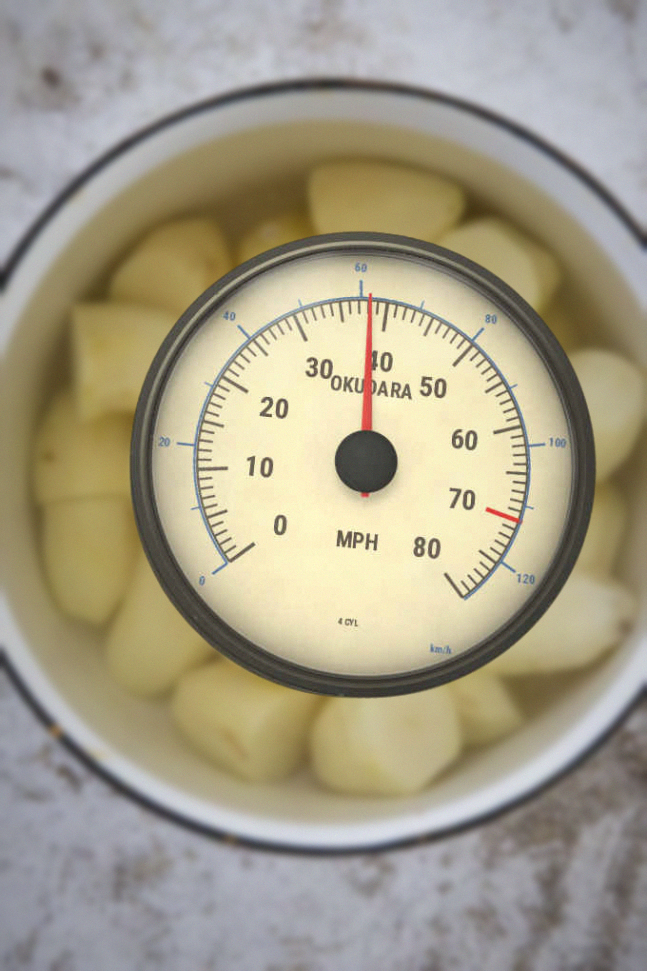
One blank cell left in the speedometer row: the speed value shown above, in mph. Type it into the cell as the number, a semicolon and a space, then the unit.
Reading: 38; mph
